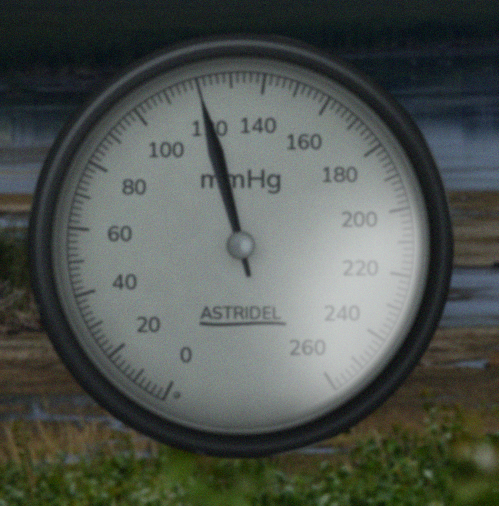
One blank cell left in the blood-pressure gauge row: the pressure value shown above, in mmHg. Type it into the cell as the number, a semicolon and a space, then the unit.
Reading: 120; mmHg
